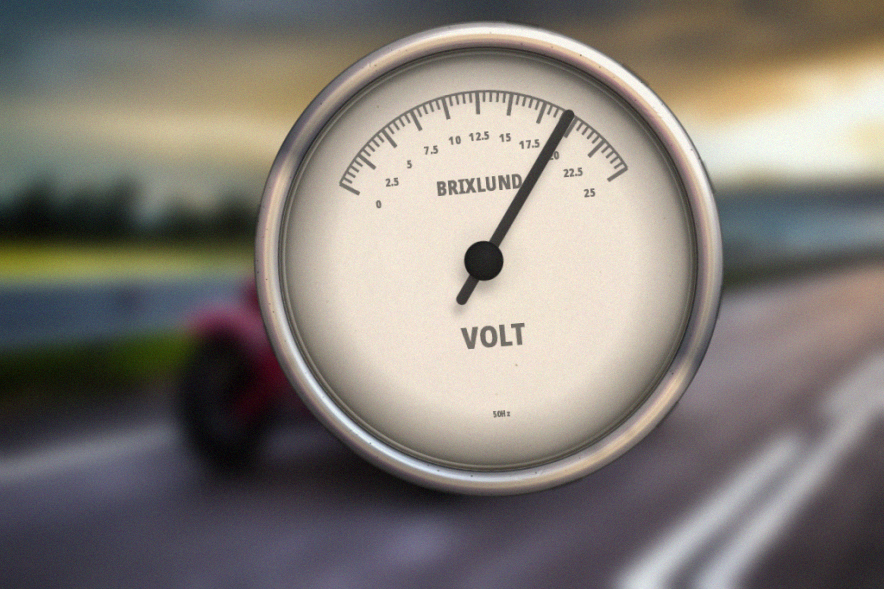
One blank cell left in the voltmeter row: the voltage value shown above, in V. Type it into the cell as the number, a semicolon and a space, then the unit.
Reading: 19.5; V
